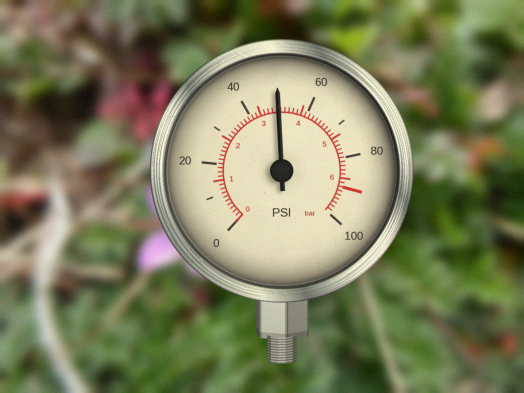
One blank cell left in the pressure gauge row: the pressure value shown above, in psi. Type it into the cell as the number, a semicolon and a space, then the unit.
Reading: 50; psi
